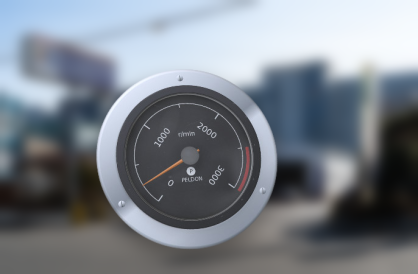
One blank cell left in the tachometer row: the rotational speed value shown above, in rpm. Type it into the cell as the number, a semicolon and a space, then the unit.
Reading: 250; rpm
